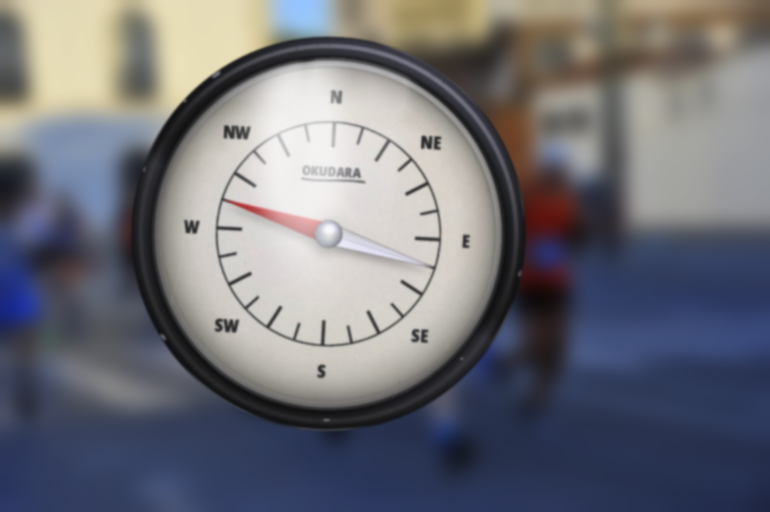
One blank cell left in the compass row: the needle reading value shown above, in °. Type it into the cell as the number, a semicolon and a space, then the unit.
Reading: 285; °
